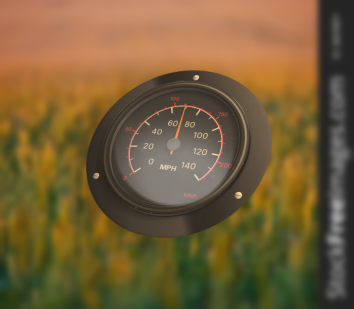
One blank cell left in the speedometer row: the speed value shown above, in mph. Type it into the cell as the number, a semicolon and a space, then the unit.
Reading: 70; mph
